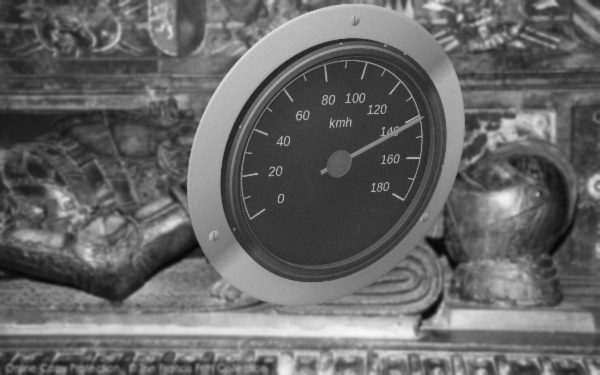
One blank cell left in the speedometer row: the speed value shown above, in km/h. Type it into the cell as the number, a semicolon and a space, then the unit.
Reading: 140; km/h
